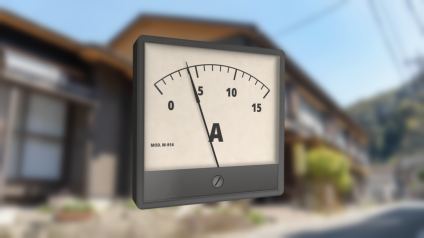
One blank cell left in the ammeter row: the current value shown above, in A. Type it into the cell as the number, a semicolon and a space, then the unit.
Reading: 4; A
